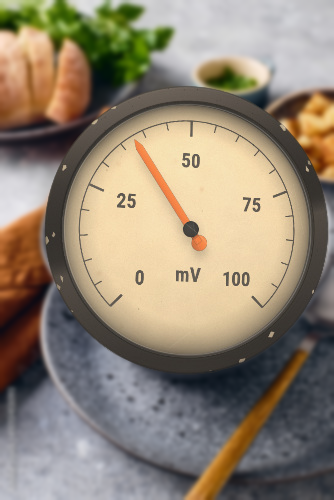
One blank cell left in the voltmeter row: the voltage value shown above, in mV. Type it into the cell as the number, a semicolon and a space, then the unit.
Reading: 37.5; mV
